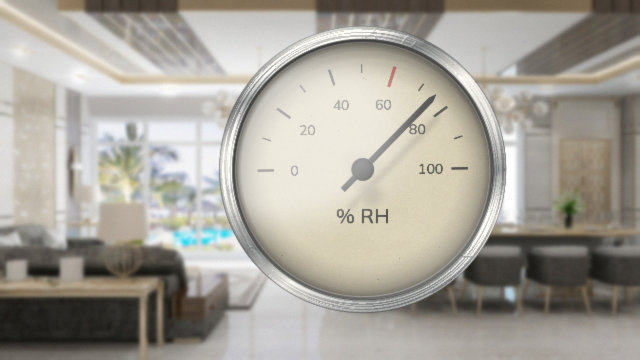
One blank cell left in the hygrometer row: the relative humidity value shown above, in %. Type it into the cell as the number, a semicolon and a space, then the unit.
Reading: 75; %
